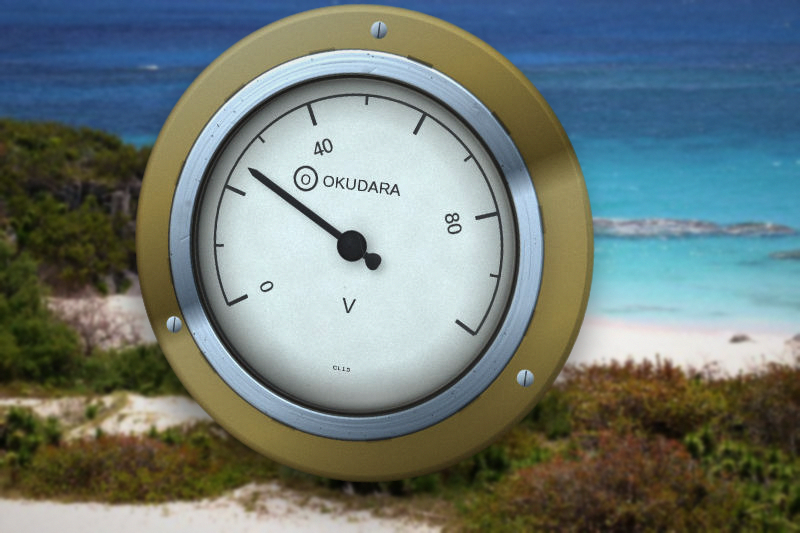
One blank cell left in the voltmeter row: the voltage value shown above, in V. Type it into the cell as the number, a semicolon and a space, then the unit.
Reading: 25; V
